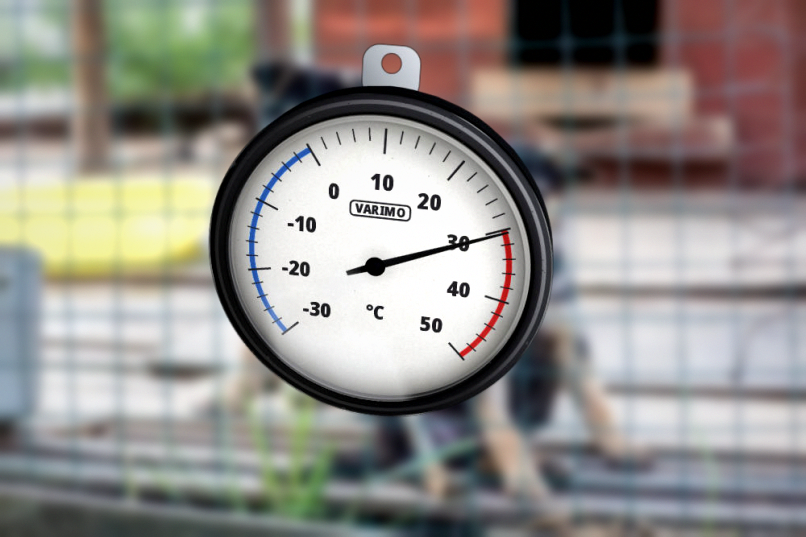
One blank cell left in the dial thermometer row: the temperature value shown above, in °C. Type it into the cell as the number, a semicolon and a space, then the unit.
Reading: 30; °C
